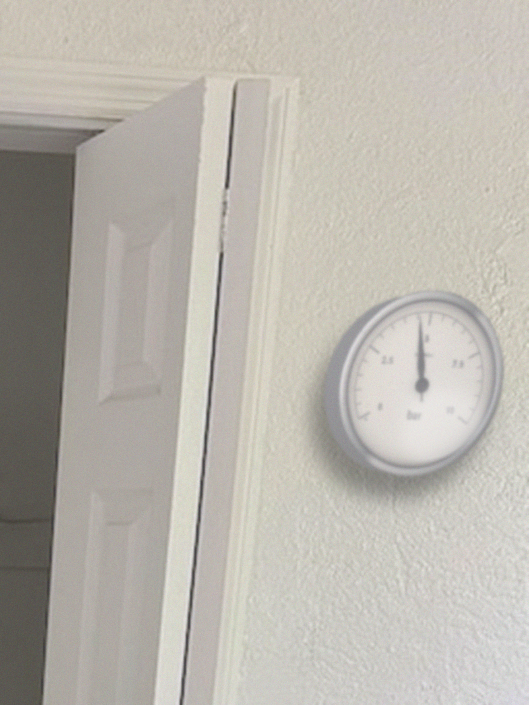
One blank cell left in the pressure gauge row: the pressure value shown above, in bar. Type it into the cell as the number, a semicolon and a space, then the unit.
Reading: 4.5; bar
